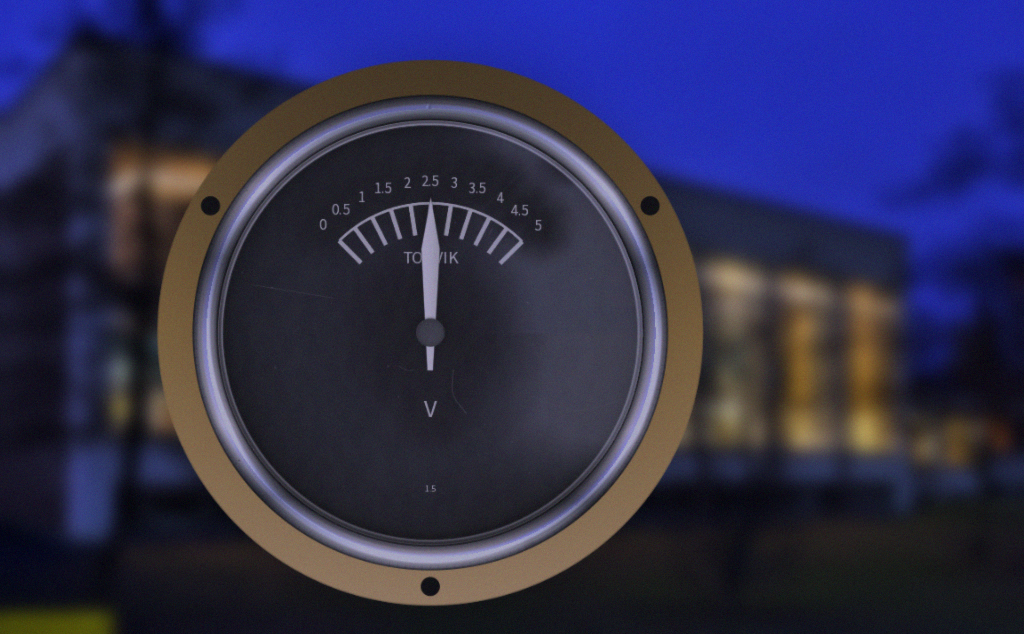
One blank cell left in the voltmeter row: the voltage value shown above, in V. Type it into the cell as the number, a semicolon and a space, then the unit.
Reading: 2.5; V
